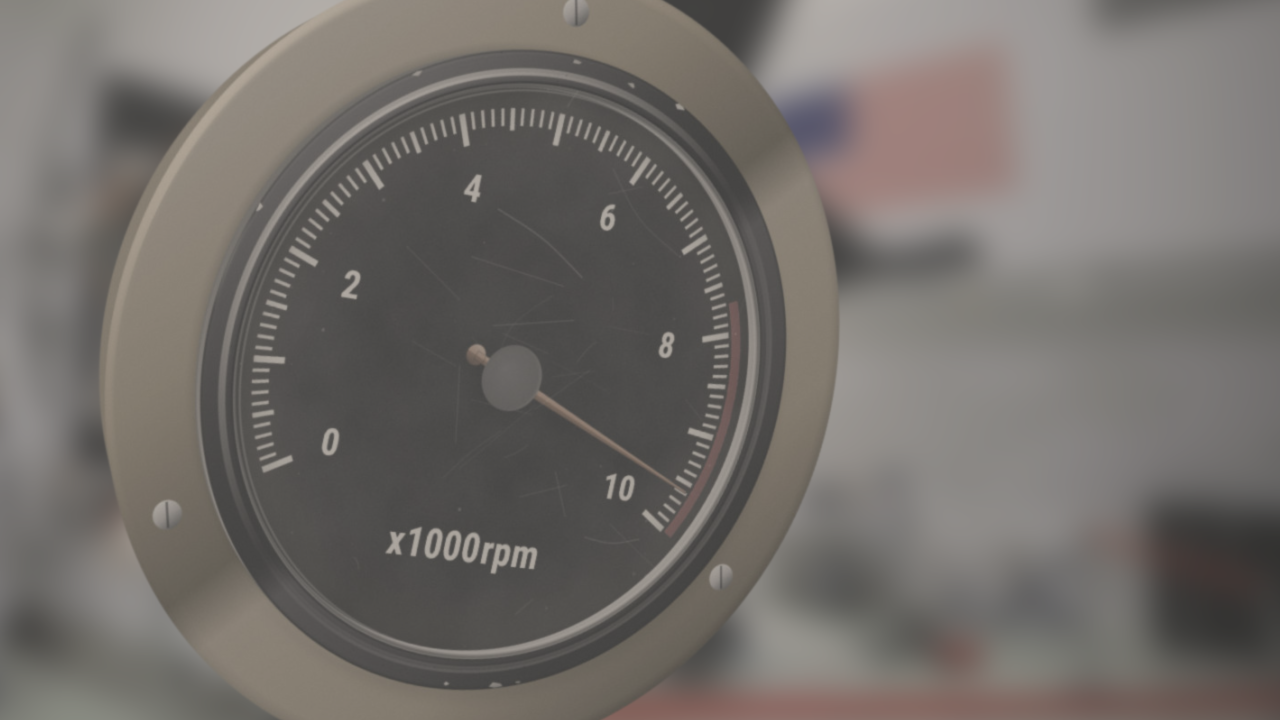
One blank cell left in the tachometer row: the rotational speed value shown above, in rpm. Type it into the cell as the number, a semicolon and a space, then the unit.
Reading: 9600; rpm
